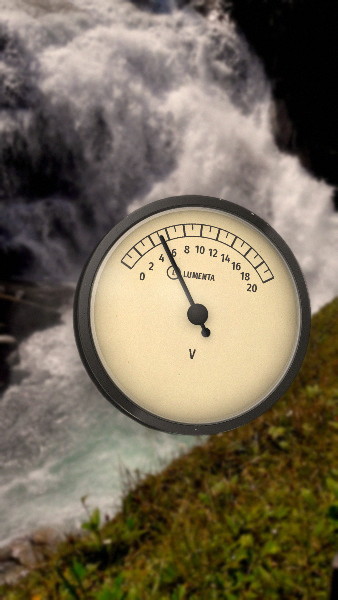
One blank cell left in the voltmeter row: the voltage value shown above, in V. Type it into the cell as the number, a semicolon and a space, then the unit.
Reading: 5; V
